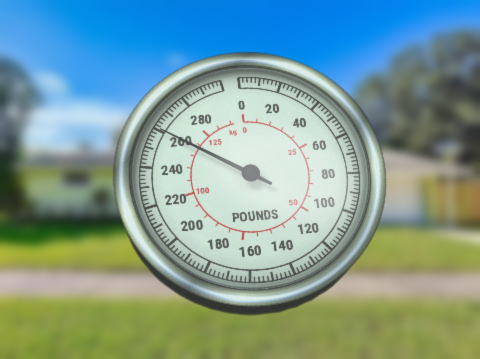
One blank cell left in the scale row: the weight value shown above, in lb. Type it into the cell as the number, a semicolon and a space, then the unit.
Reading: 260; lb
